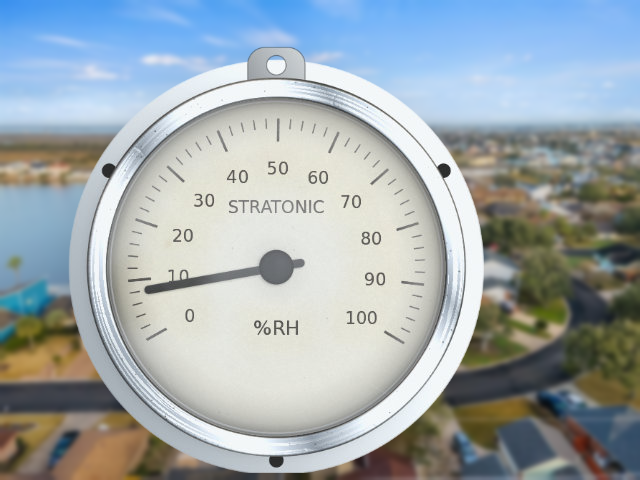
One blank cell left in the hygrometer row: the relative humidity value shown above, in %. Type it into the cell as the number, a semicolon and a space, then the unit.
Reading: 8; %
